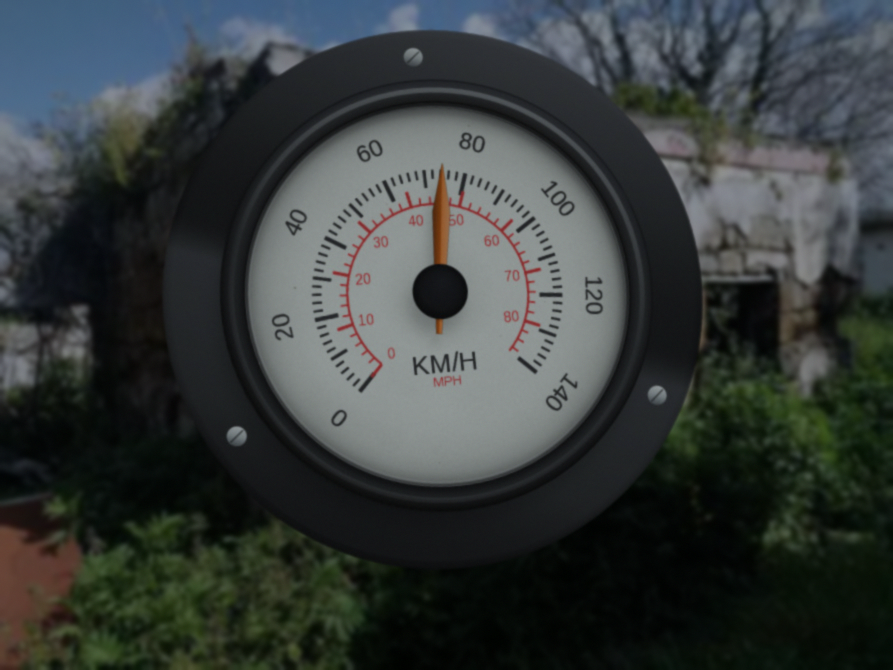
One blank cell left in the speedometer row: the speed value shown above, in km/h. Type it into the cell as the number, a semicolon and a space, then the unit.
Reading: 74; km/h
